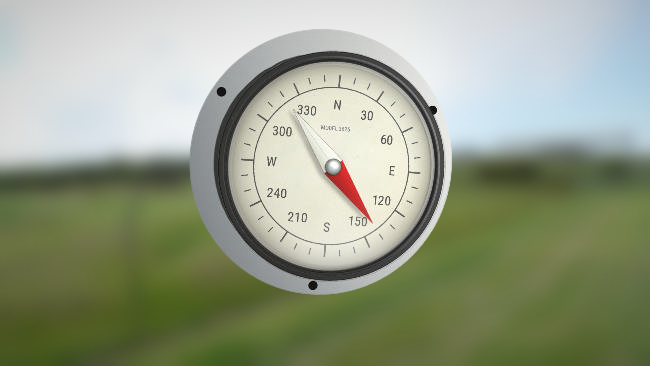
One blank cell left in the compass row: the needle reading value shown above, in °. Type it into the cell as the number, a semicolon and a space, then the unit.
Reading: 140; °
